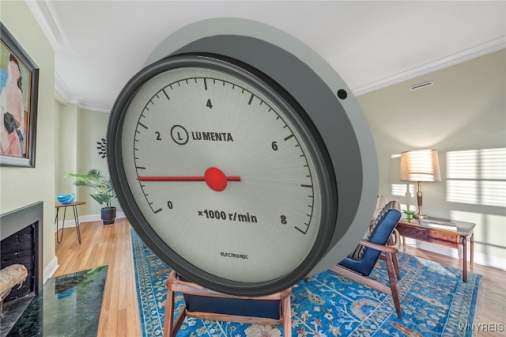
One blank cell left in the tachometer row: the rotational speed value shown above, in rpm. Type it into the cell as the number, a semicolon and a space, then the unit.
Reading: 800; rpm
